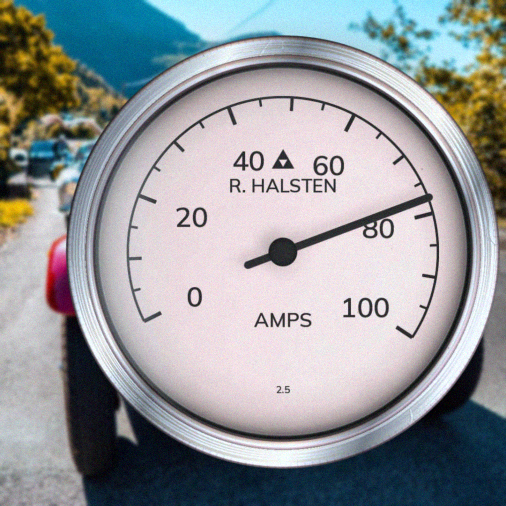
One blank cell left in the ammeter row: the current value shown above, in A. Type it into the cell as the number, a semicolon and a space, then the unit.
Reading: 77.5; A
